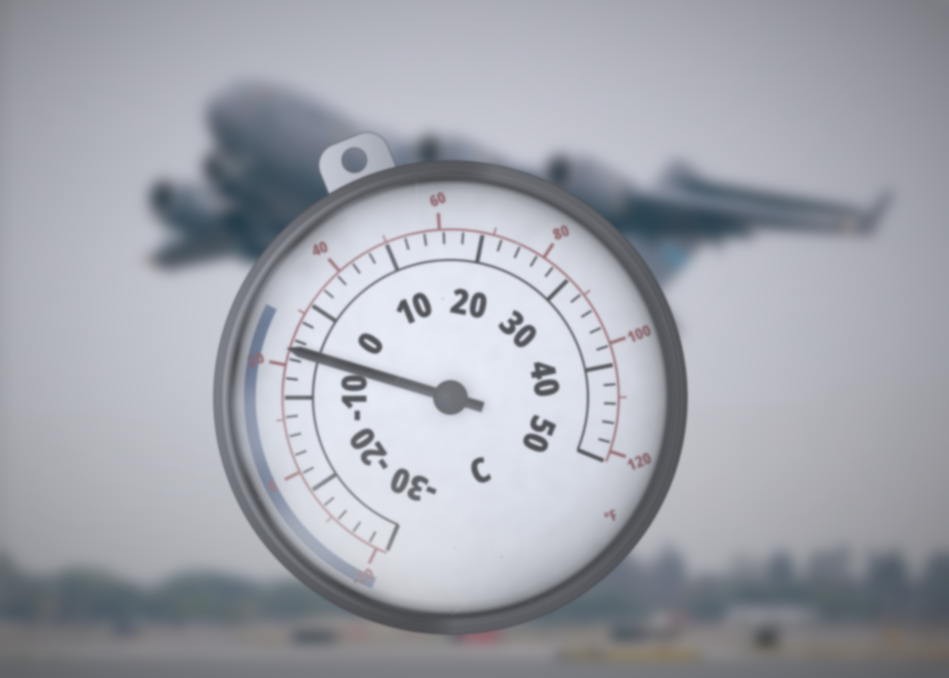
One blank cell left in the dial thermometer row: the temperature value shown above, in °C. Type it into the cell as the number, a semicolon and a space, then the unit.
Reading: -5; °C
